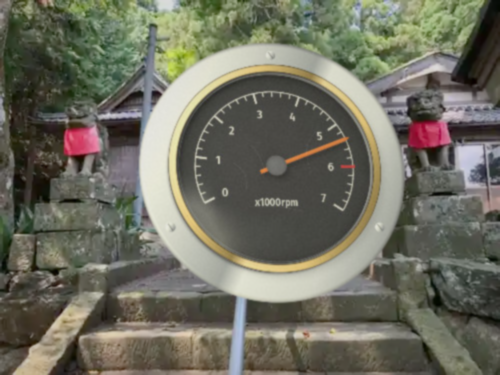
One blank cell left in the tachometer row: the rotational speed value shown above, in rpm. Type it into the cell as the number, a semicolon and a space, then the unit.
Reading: 5400; rpm
